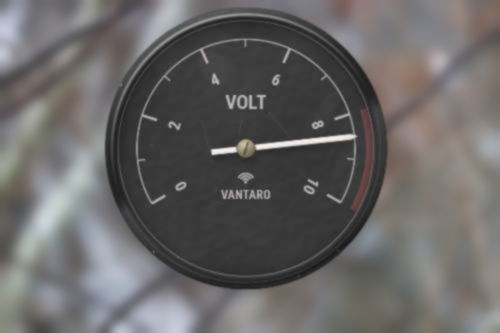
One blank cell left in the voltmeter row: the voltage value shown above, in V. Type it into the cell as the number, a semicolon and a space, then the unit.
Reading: 8.5; V
